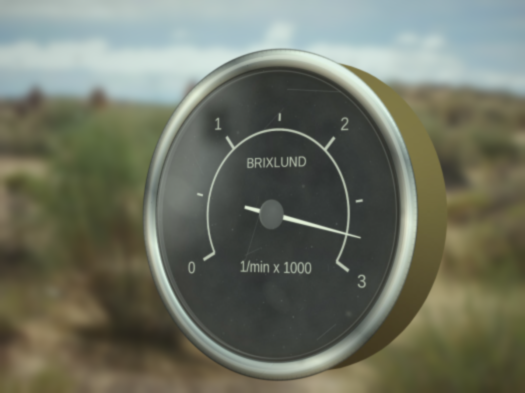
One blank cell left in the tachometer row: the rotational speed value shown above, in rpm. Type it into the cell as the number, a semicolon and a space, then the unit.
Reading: 2750; rpm
